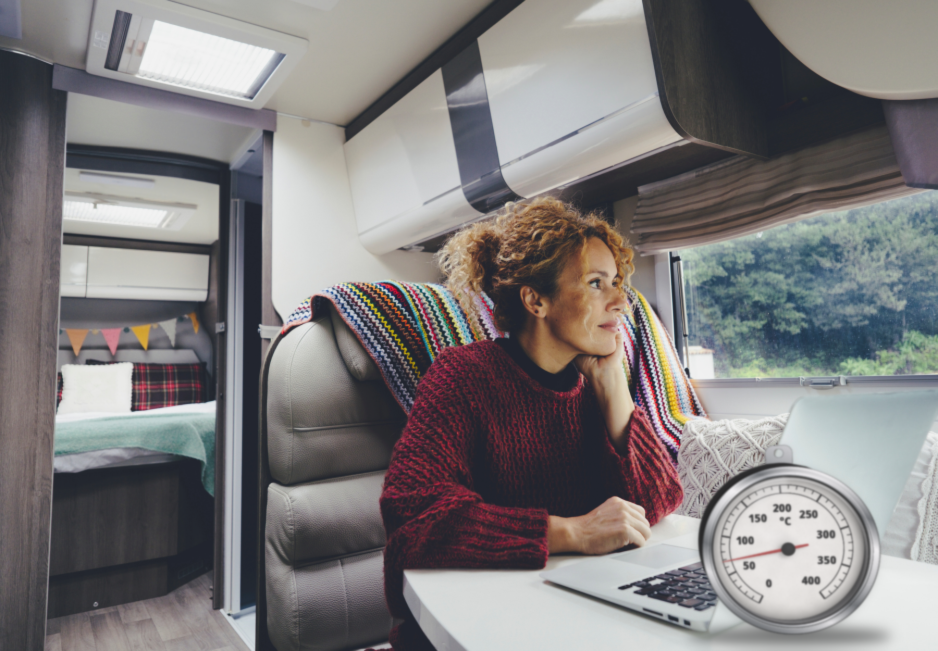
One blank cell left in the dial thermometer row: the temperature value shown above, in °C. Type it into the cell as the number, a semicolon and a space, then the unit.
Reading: 70; °C
